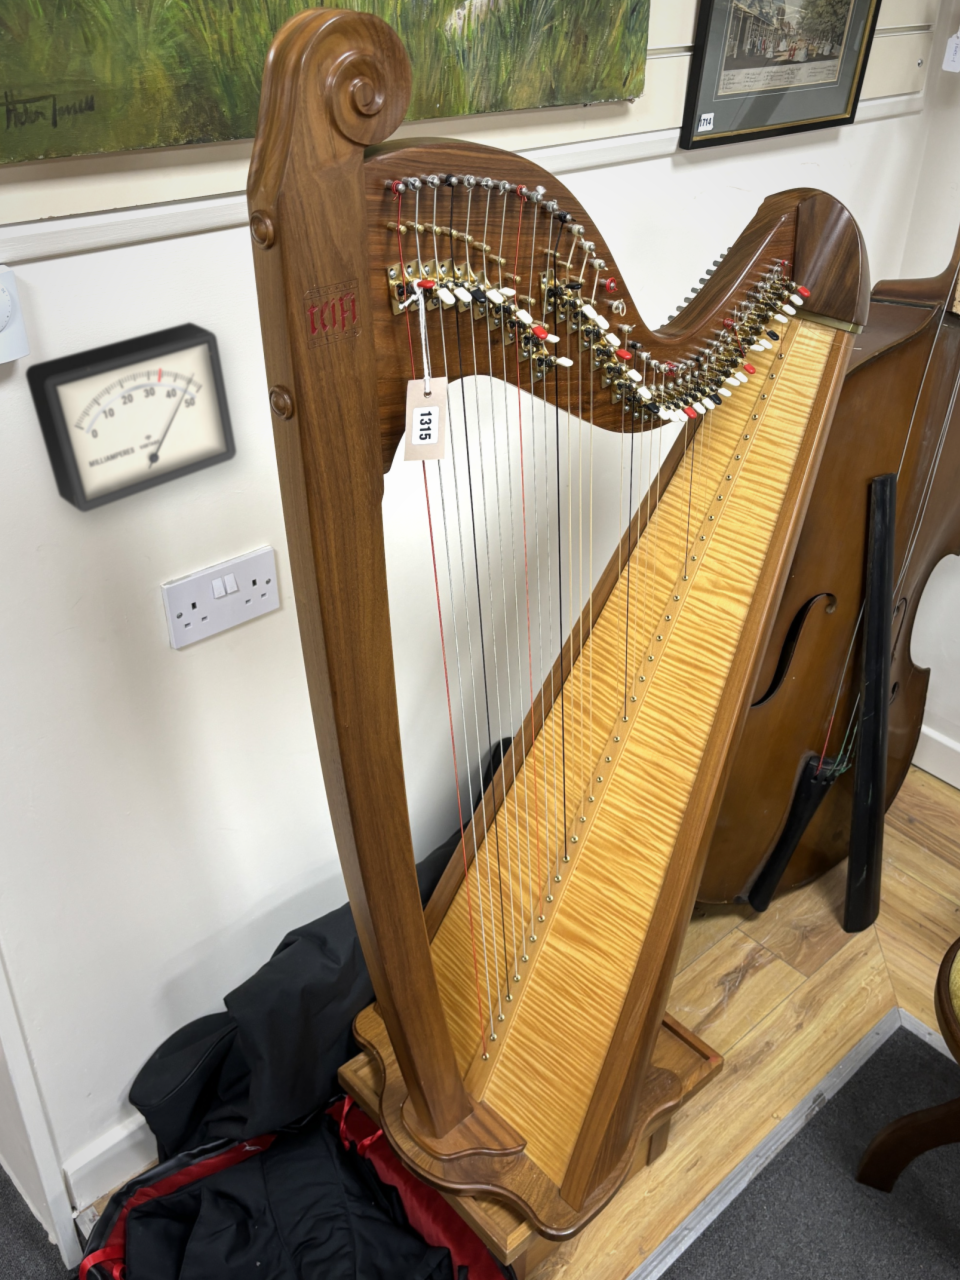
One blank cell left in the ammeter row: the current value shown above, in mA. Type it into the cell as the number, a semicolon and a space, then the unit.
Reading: 45; mA
